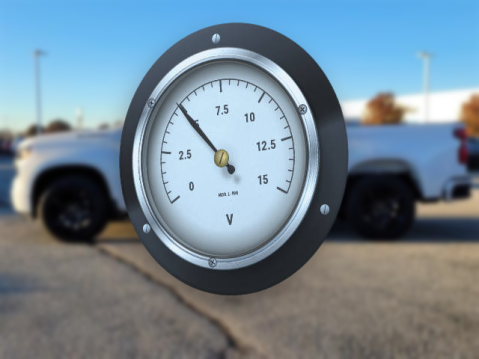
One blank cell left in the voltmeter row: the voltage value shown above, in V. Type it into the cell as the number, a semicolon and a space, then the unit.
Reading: 5; V
